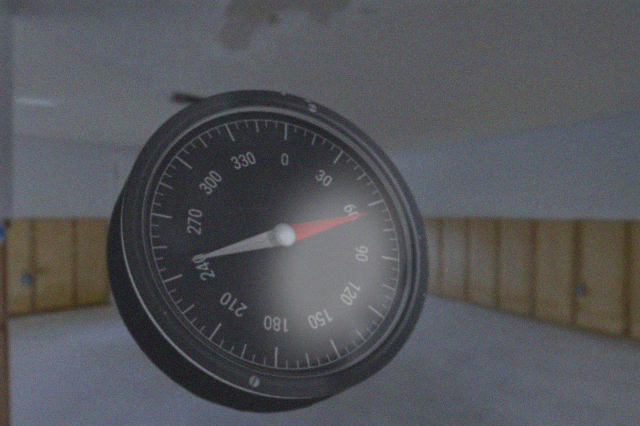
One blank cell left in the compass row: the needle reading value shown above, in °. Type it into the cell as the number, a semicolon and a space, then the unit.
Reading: 65; °
